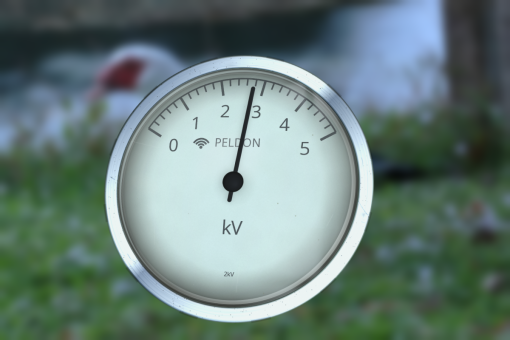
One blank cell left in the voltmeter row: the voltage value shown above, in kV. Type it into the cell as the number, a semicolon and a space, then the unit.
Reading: 2.8; kV
